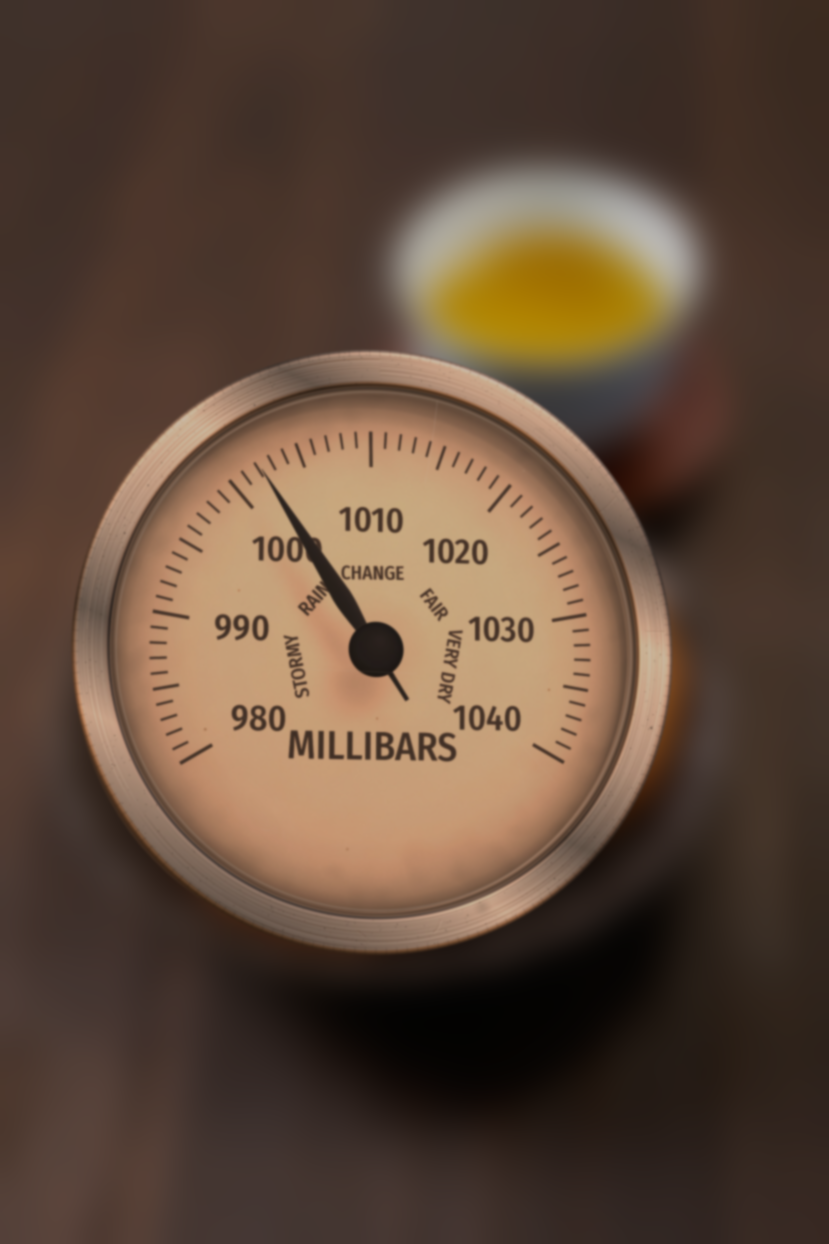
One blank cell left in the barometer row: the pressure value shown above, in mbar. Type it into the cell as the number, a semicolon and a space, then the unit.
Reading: 1002; mbar
